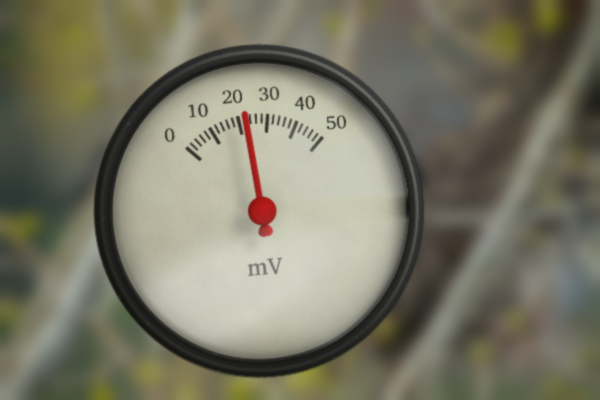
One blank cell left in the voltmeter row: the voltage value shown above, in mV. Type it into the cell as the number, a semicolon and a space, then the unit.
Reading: 22; mV
